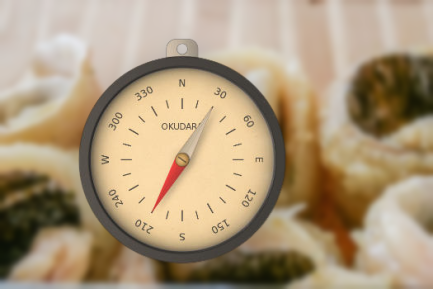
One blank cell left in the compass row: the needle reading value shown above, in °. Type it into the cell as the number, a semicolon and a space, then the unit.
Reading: 210; °
